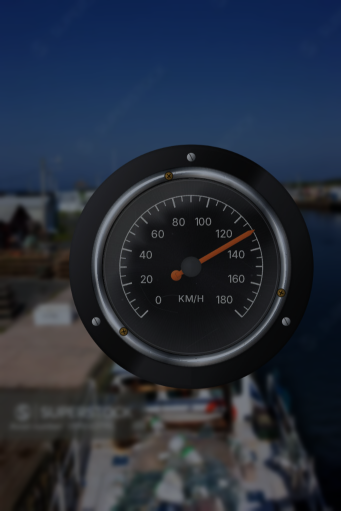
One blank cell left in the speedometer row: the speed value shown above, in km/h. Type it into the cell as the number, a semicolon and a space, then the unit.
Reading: 130; km/h
